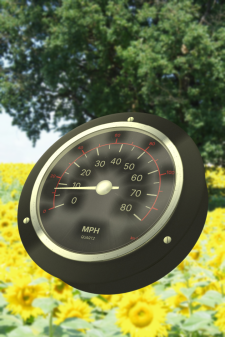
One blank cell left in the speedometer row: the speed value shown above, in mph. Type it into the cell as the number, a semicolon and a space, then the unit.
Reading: 7.5; mph
